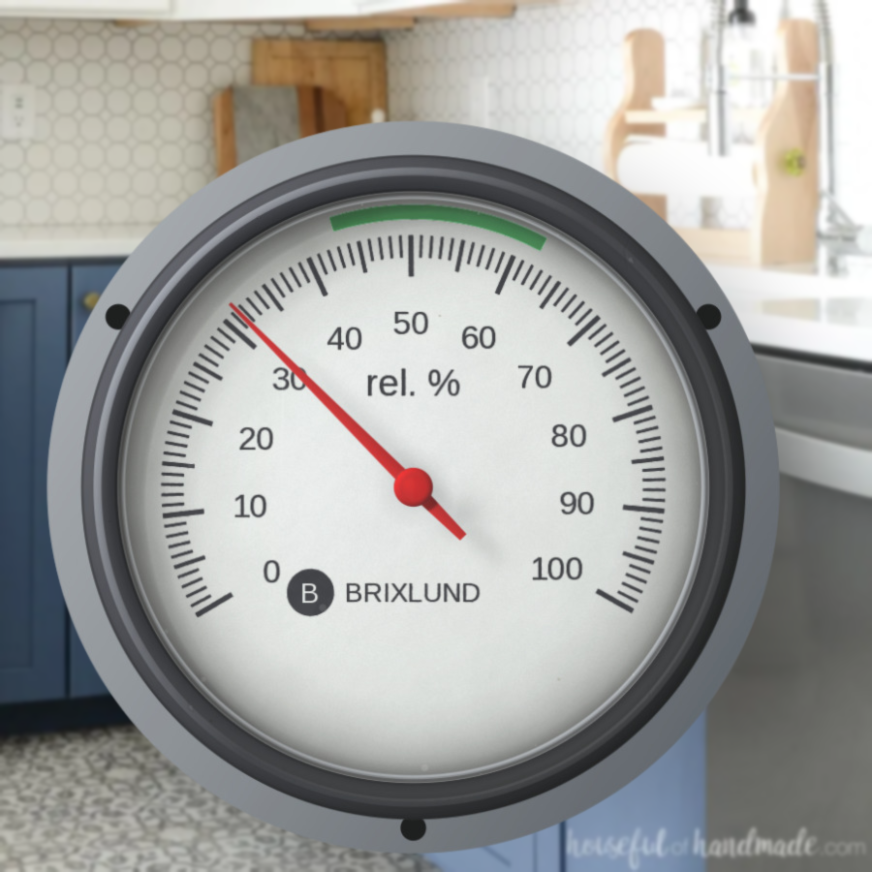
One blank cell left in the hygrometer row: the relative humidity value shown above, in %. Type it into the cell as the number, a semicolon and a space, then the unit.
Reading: 31.5; %
